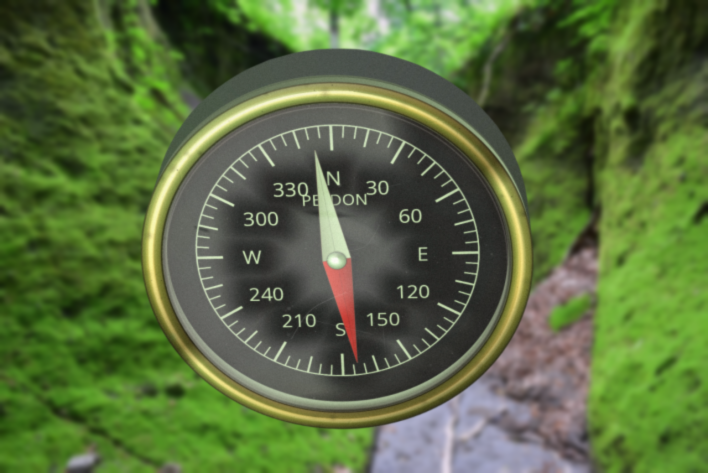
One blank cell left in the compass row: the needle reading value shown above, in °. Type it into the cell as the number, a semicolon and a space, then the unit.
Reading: 172.5; °
